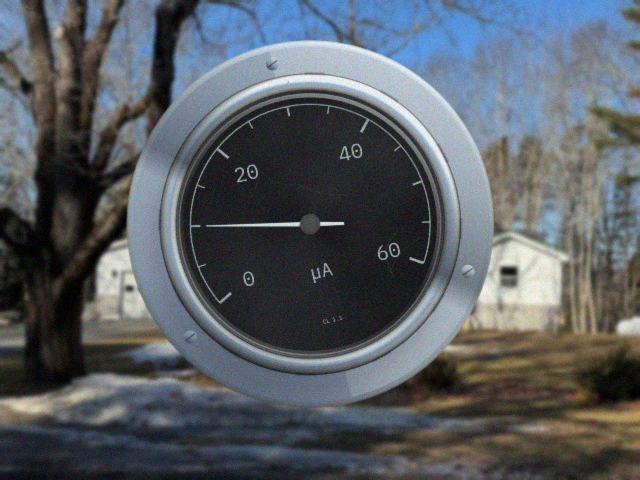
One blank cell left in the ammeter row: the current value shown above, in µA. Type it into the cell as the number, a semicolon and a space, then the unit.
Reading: 10; µA
